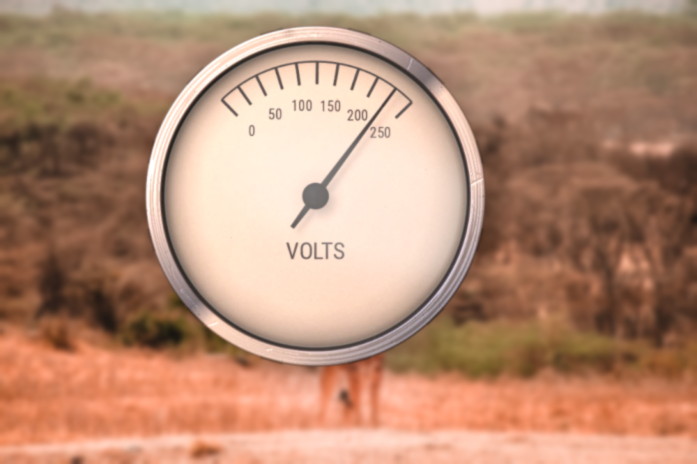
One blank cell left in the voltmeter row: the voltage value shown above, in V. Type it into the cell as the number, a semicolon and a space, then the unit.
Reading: 225; V
